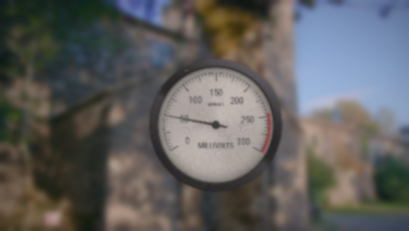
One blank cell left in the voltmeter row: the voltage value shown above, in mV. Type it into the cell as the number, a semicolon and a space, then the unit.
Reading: 50; mV
